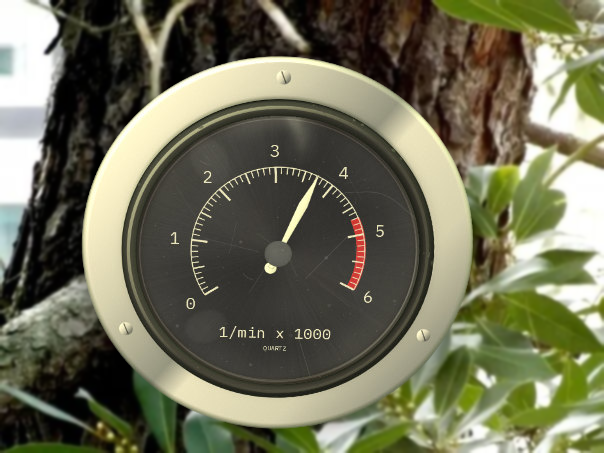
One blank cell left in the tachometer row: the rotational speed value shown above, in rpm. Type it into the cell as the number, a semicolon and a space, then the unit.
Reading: 3700; rpm
